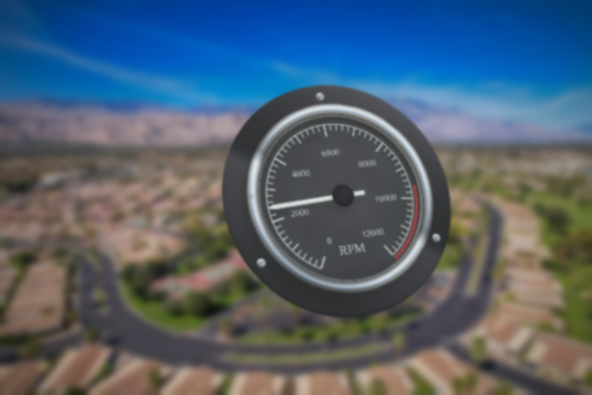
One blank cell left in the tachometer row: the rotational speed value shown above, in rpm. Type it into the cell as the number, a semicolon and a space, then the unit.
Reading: 2400; rpm
